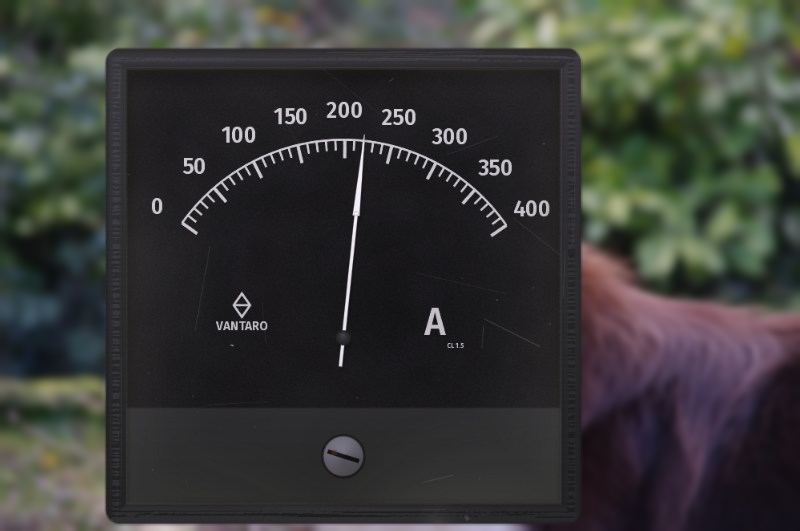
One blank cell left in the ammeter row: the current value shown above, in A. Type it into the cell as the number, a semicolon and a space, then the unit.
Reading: 220; A
